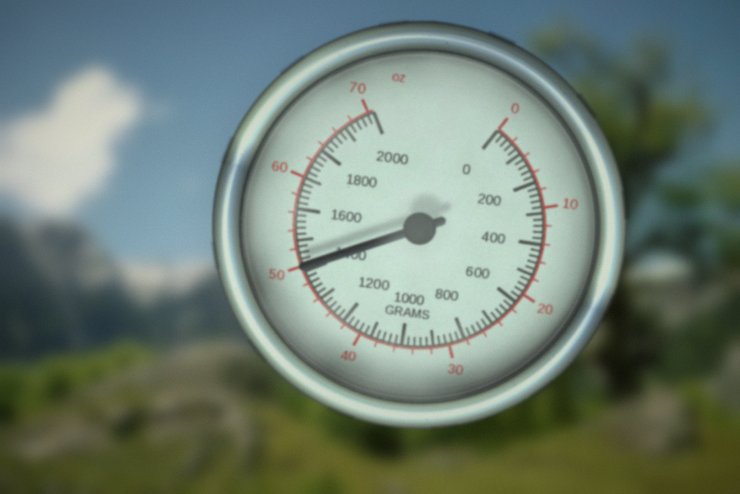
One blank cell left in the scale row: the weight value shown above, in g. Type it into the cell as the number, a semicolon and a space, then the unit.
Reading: 1420; g
